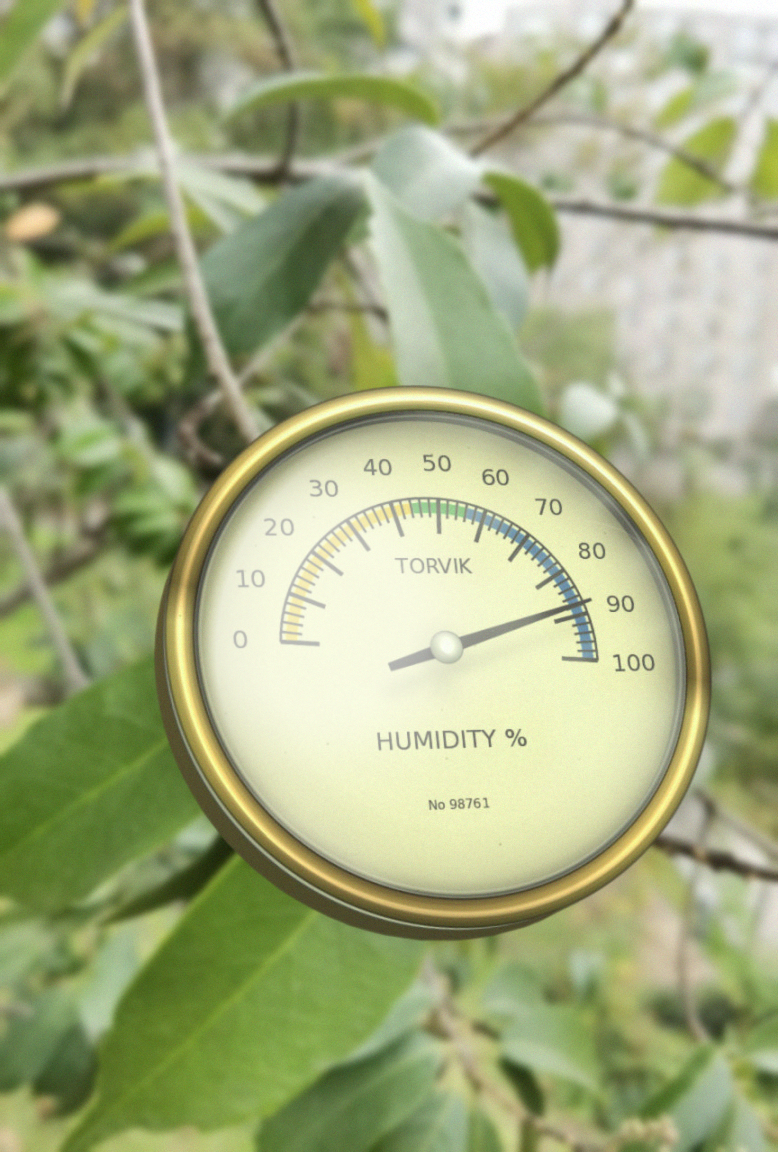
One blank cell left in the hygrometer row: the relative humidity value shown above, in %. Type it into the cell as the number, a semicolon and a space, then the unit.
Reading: 88; %
